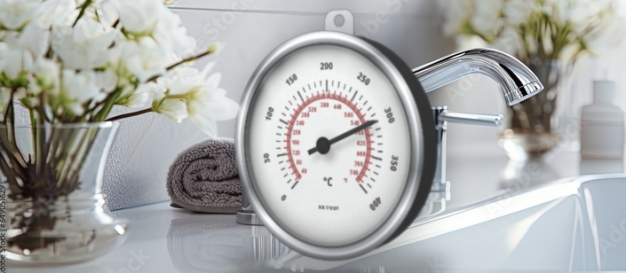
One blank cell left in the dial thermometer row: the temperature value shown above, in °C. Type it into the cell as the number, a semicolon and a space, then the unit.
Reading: 300; °C
